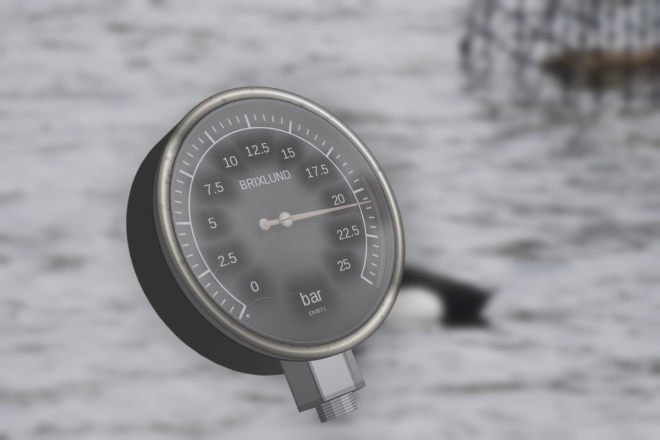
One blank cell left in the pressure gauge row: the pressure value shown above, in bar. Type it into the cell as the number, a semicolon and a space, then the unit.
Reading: 20.75; bar
